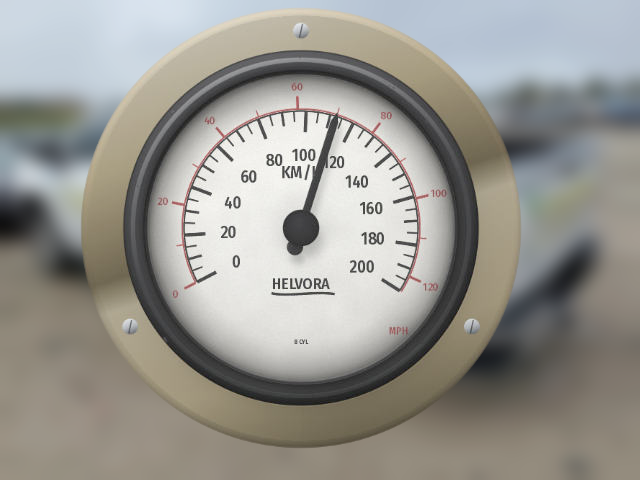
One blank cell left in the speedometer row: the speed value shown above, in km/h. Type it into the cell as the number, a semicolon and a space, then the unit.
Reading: 112.5; km/h
